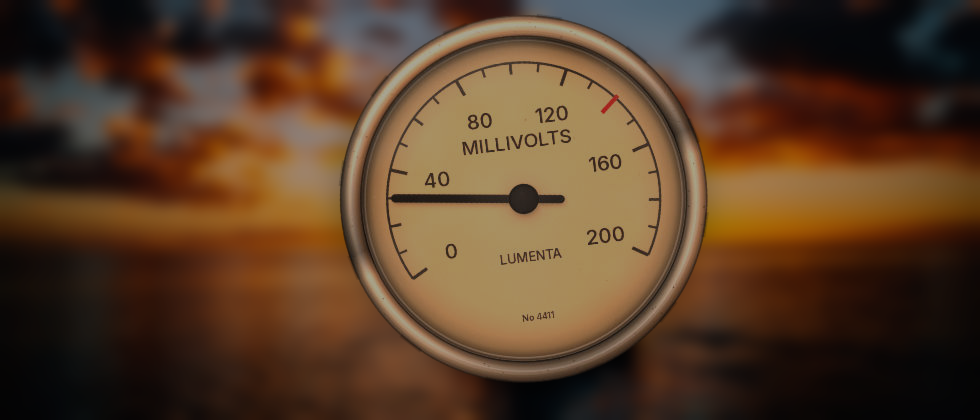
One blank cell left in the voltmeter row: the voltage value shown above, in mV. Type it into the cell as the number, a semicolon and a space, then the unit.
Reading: 30; mV
